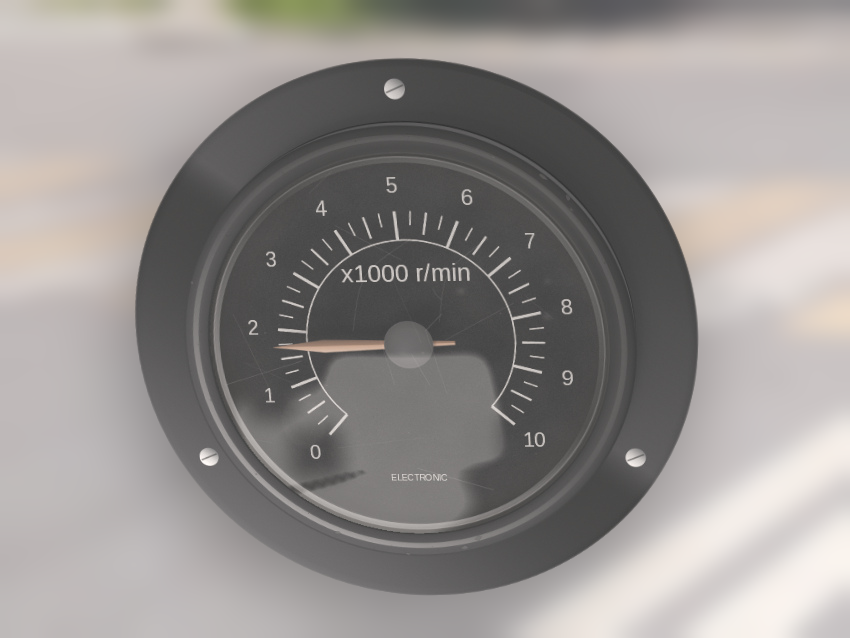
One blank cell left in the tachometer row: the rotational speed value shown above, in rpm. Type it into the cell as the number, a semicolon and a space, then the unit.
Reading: 1750; rpm
